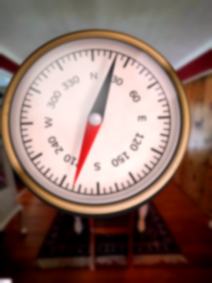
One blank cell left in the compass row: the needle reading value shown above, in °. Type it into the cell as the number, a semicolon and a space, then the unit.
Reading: 200; °
